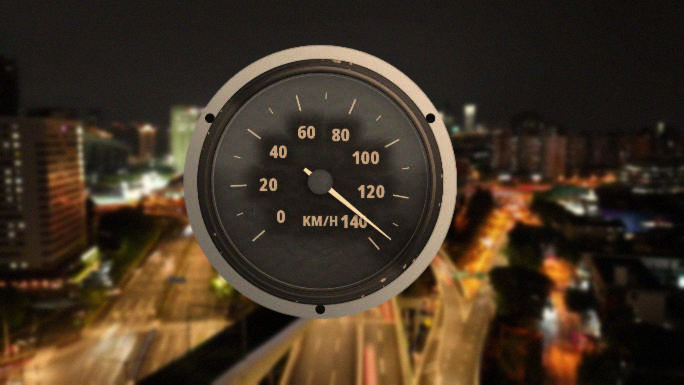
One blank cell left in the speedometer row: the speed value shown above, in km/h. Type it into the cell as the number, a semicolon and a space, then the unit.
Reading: 135; km/h
